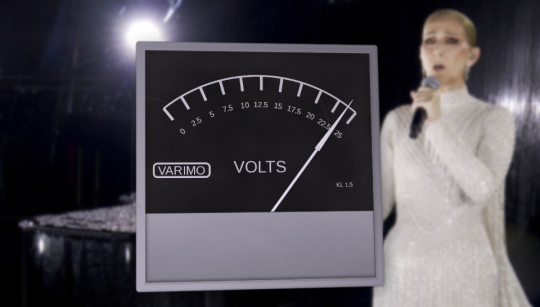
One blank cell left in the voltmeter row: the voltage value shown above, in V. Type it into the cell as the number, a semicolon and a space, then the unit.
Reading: 23.75; V
